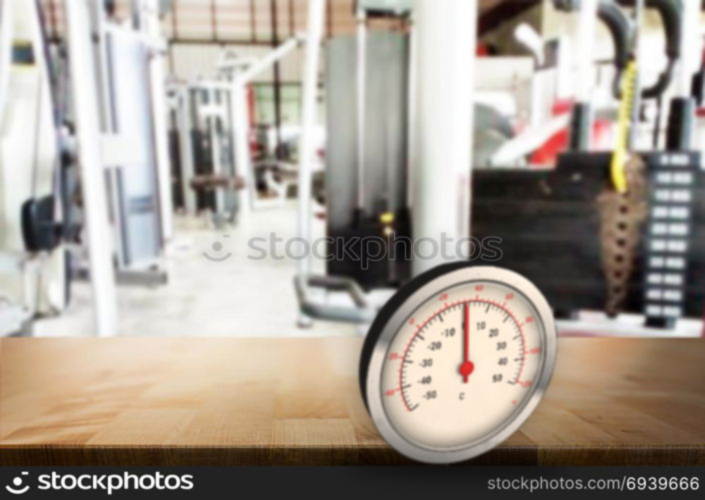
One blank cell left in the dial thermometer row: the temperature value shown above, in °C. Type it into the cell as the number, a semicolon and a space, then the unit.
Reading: 0; °C
